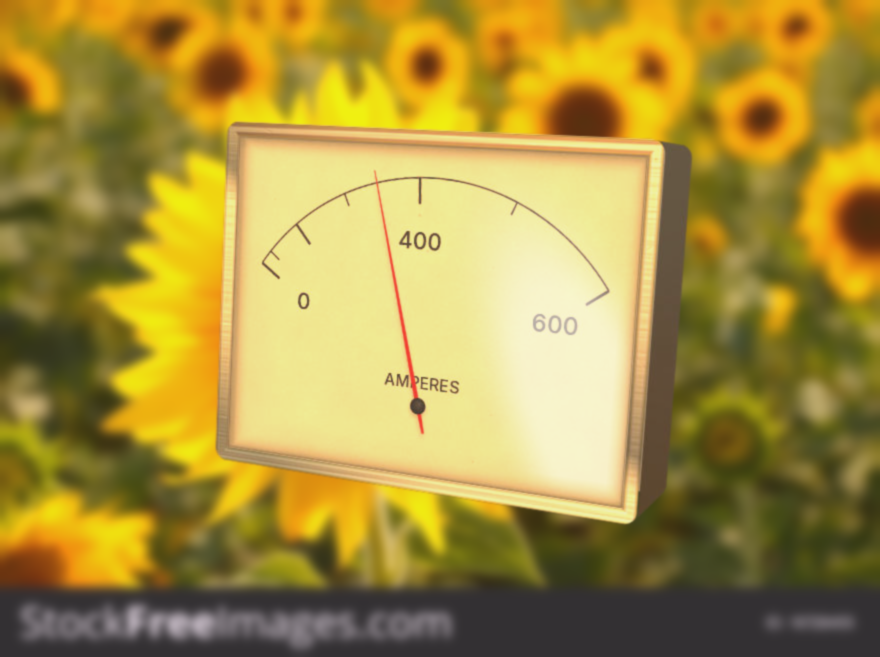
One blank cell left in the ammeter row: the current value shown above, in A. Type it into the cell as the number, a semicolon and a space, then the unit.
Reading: 350; A
